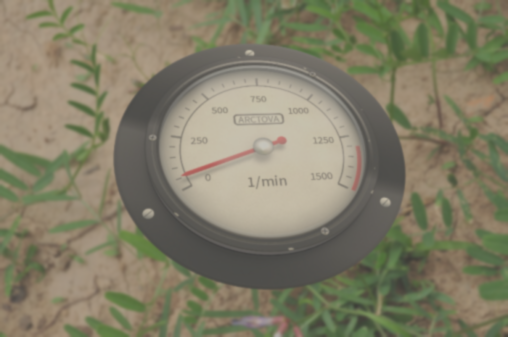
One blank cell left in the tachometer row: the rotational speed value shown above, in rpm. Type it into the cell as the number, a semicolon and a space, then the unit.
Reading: 50; rpm
